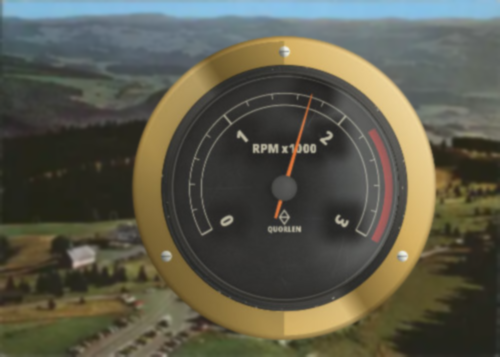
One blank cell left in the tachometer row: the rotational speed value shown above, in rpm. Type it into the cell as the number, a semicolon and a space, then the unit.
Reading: 1700; rpm
